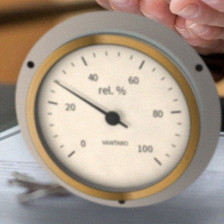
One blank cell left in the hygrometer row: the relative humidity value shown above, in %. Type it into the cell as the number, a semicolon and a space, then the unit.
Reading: 28; %
